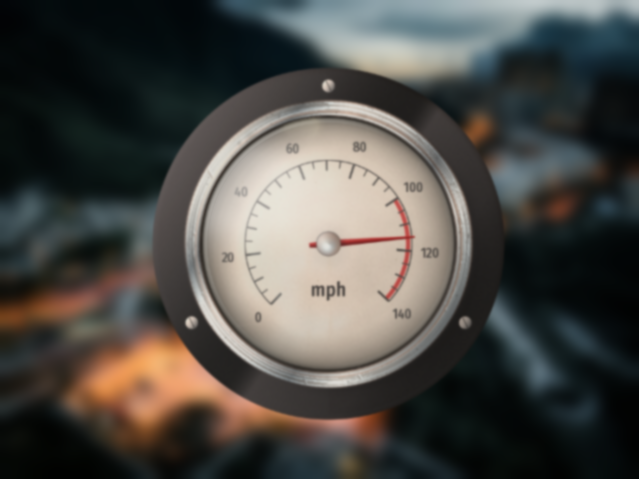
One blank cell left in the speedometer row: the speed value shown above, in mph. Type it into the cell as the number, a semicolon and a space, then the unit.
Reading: 115; mph
